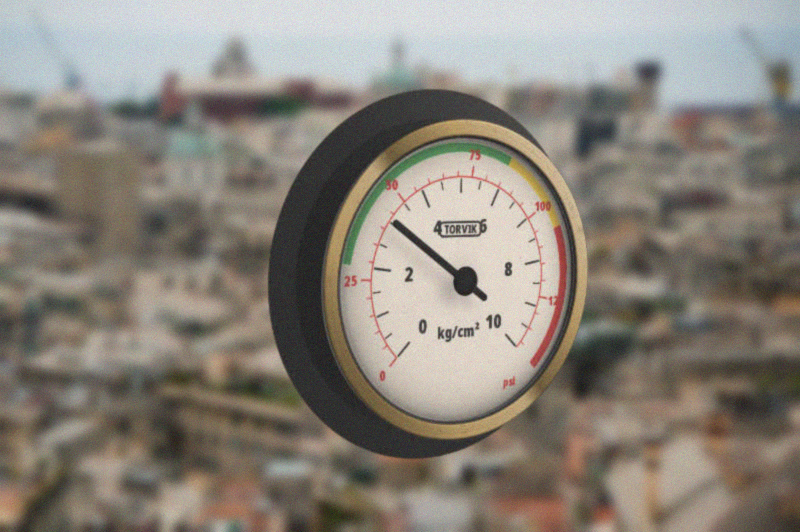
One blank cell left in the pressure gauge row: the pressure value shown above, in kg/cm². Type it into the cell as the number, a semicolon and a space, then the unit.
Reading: 3; kg/cm²
